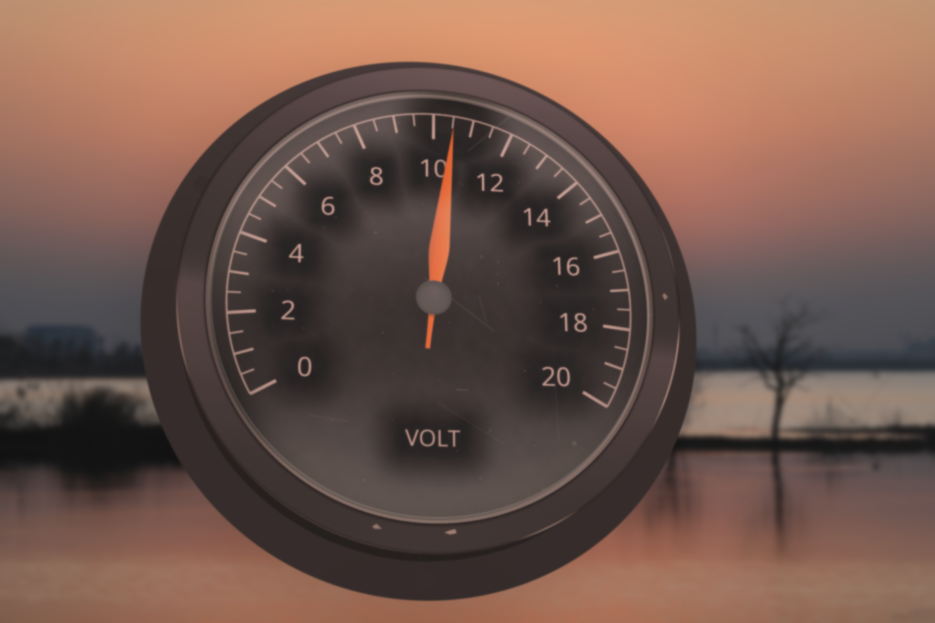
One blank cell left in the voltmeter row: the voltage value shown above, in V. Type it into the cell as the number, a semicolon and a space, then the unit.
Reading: 10.5; V
